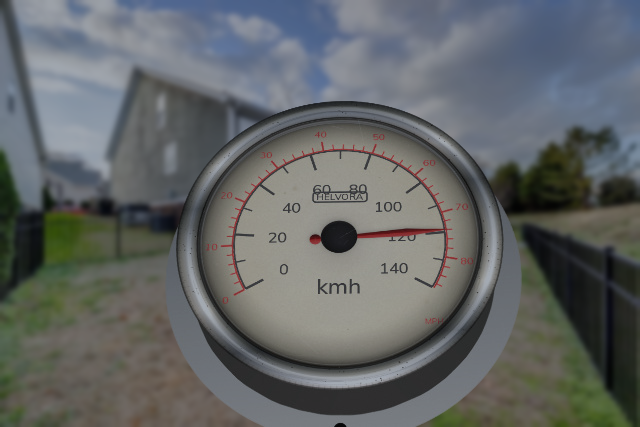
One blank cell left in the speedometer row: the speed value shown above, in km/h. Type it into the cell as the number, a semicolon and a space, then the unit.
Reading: 120; km/h
